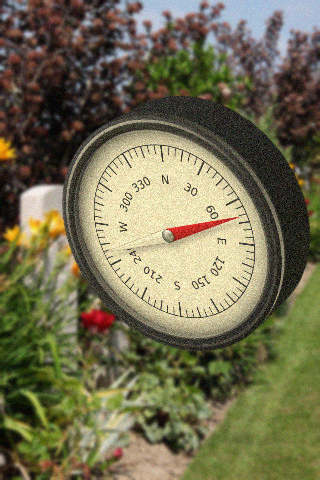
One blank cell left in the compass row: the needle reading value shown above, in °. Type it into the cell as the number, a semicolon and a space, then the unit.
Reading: 70; °
